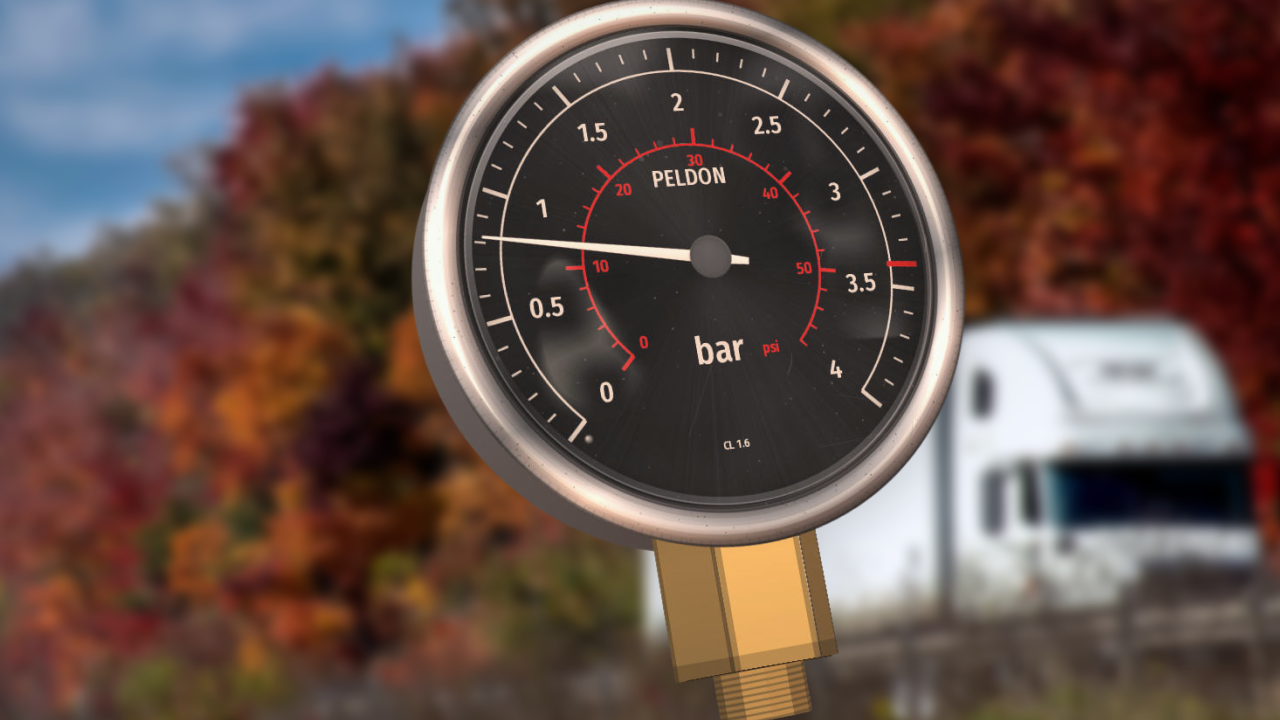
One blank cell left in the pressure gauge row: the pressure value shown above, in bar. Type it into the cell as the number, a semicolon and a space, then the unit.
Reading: 0.8; bar
